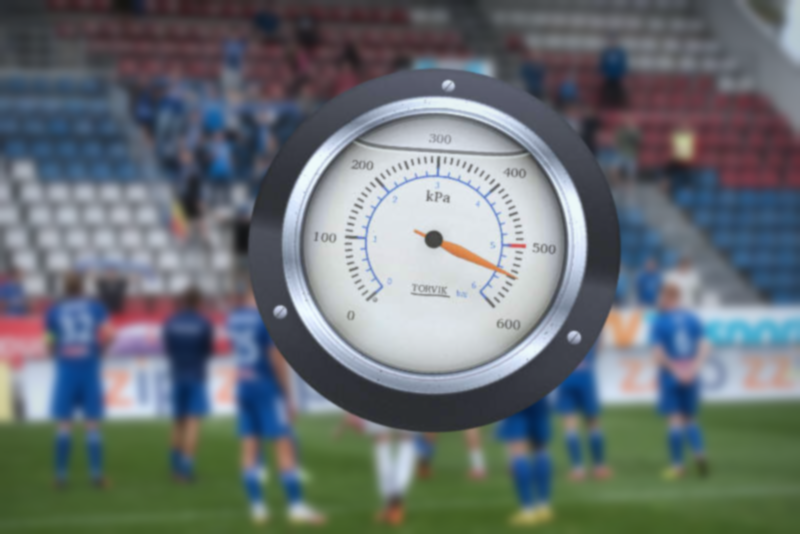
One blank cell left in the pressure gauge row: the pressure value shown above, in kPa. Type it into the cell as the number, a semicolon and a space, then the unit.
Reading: 550; kPa
